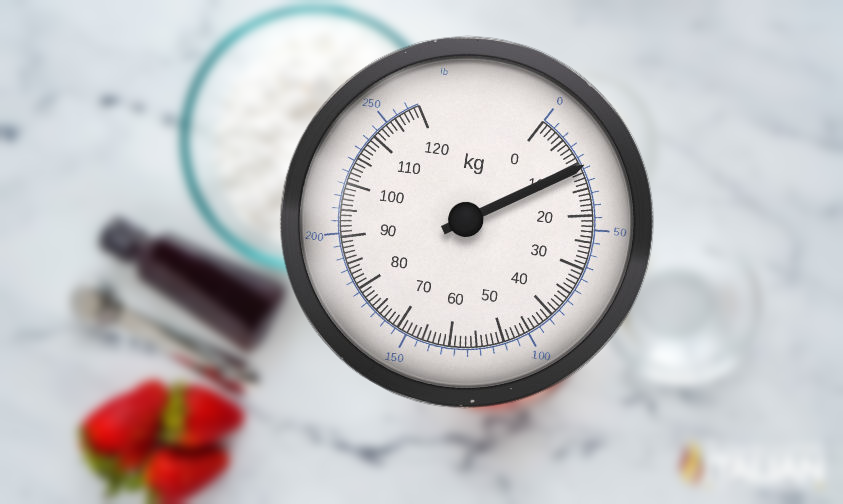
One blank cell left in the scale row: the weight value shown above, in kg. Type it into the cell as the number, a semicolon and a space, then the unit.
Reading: 11; kg
